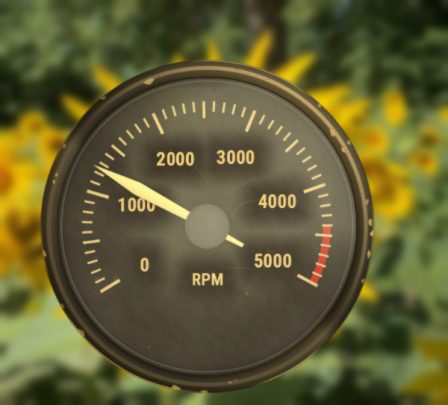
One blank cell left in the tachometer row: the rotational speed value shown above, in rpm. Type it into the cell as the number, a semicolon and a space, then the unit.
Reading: 1250; rpm
